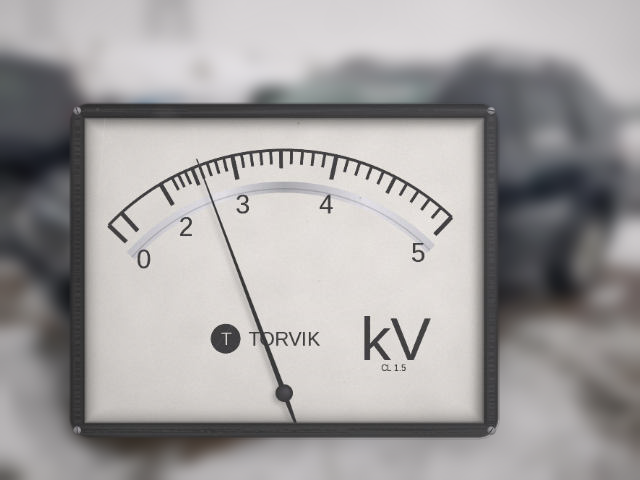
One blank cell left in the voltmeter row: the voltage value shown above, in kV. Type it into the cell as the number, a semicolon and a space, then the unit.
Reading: 2.6; kV
